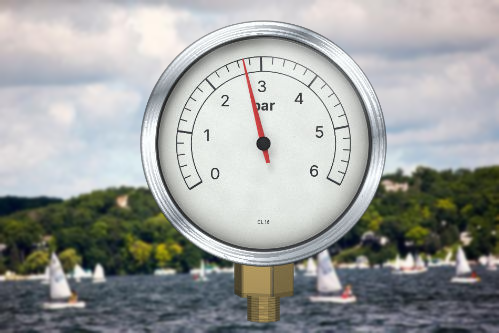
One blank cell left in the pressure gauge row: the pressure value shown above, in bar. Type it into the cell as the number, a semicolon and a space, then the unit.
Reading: 2.7; bar
